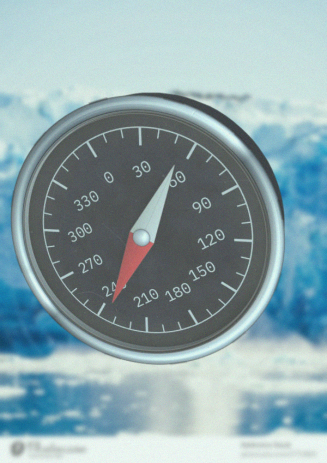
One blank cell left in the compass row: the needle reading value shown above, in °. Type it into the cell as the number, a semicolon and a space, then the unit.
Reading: 235; °
